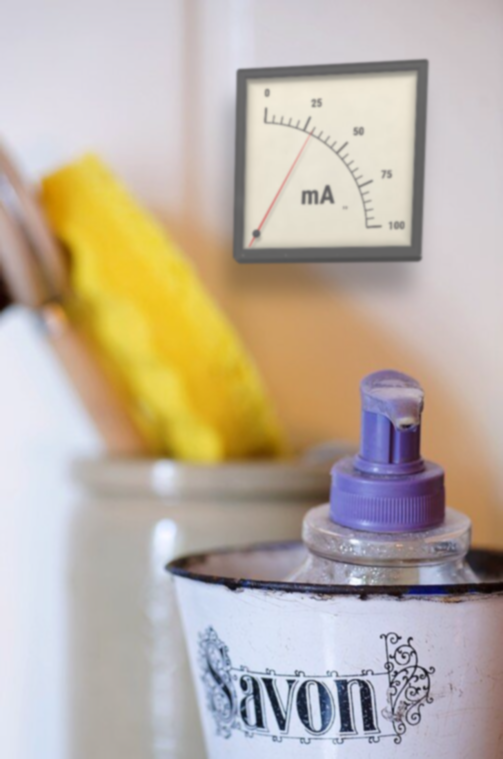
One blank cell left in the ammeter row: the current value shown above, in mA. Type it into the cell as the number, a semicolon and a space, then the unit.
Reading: 30; mA
